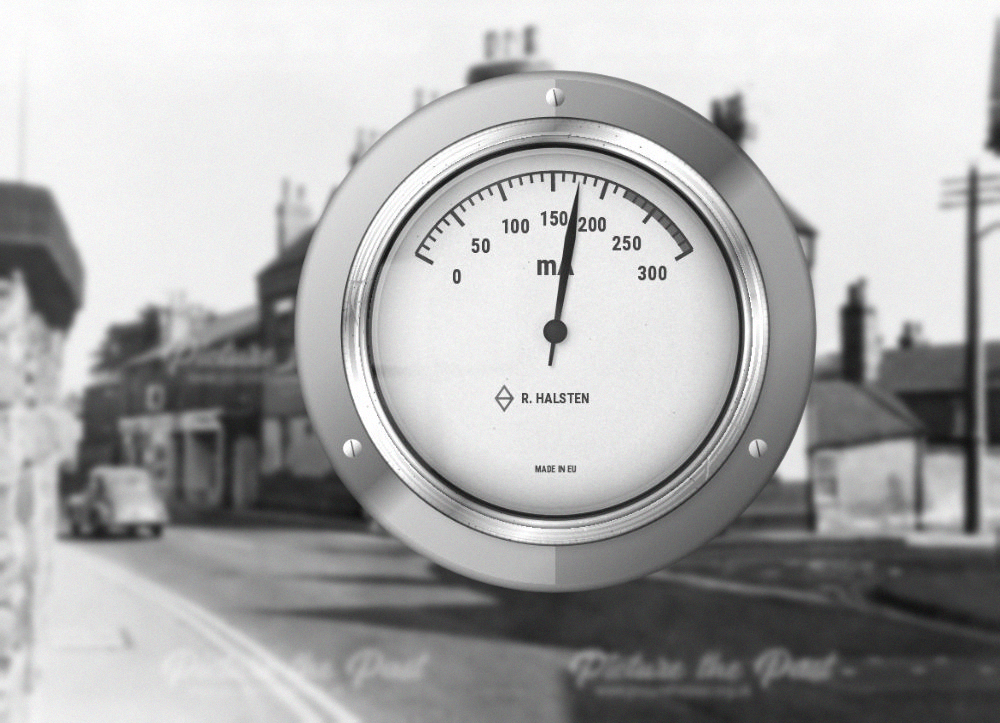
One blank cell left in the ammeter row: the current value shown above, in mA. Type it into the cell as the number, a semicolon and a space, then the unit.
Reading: 175; mA
